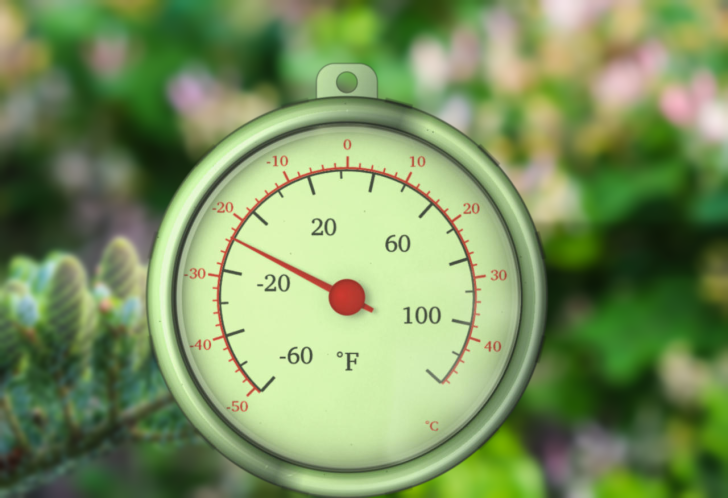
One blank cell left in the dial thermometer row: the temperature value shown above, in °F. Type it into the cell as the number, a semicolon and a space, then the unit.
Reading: -10; °F
